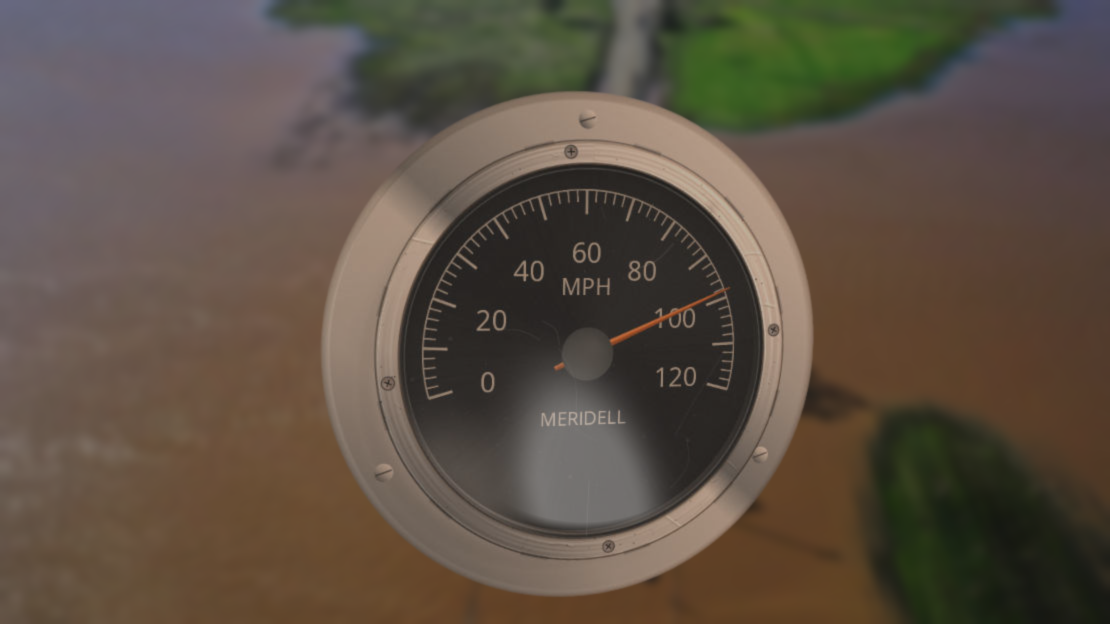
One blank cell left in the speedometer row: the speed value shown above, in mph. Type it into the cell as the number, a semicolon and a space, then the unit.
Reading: 98; mph
